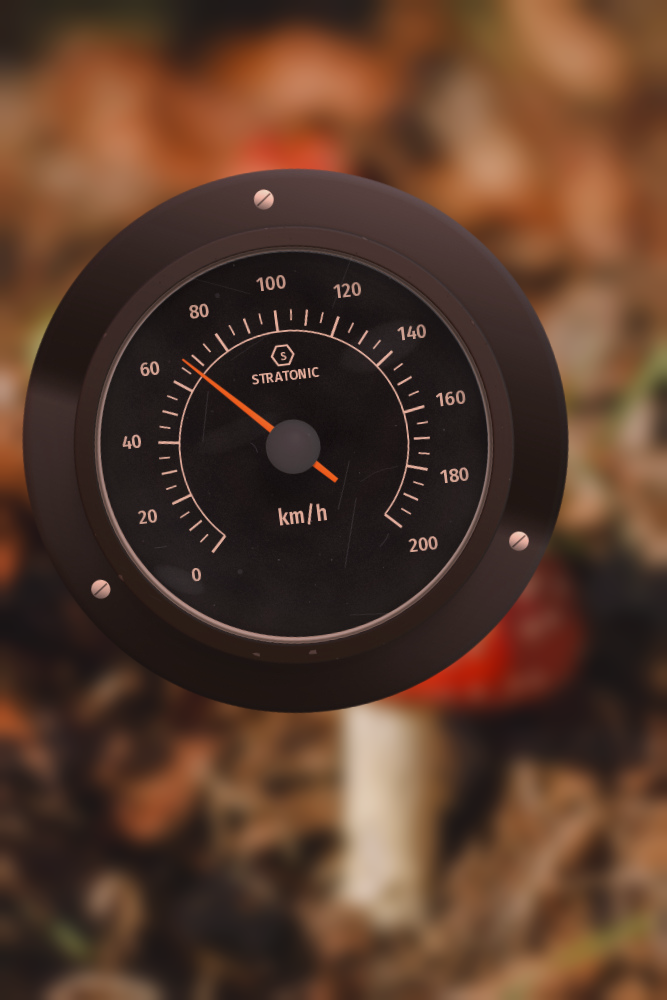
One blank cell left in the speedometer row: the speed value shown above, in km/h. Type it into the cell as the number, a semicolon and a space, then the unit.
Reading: 67.5; km/h
